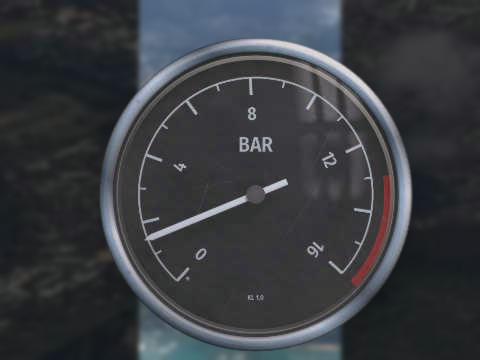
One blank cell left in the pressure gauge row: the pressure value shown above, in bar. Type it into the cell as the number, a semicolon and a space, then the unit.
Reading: 1.5; bar
